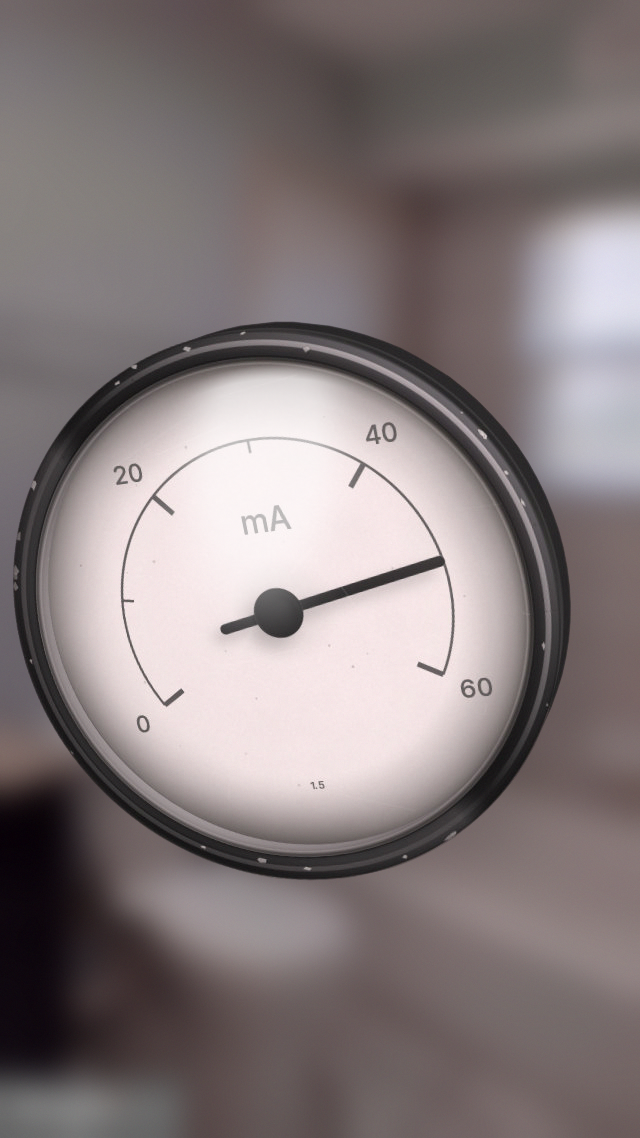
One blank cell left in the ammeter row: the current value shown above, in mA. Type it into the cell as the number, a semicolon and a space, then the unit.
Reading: 50; mA
